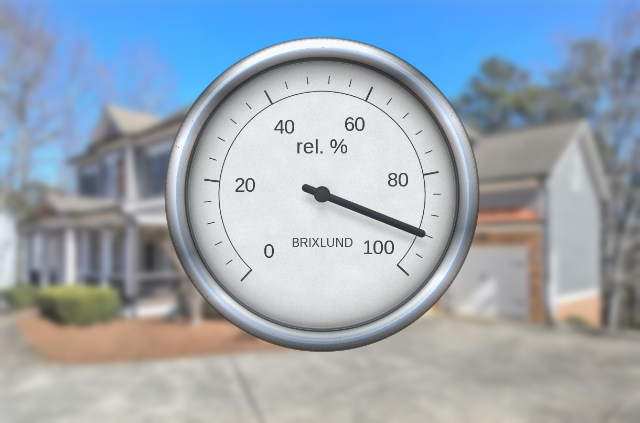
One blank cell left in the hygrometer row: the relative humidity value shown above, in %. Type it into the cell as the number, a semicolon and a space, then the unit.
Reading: 92; %
